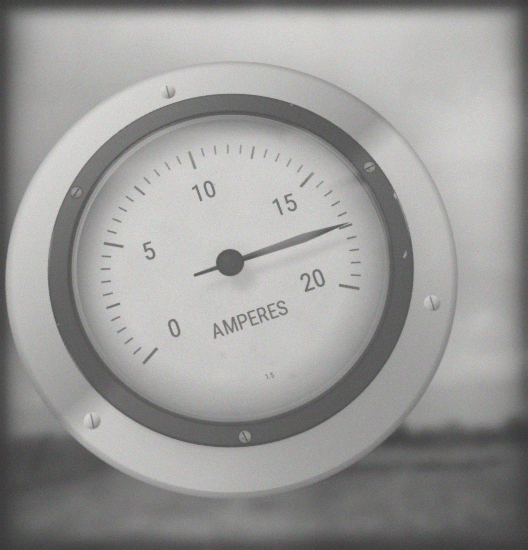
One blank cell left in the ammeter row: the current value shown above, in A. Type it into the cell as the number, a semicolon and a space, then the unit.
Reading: 17.5; A
